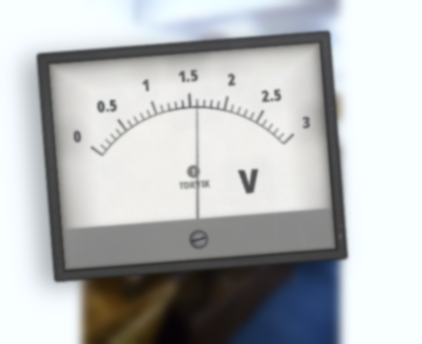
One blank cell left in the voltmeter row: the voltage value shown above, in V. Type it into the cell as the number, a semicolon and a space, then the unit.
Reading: 1.6; V
